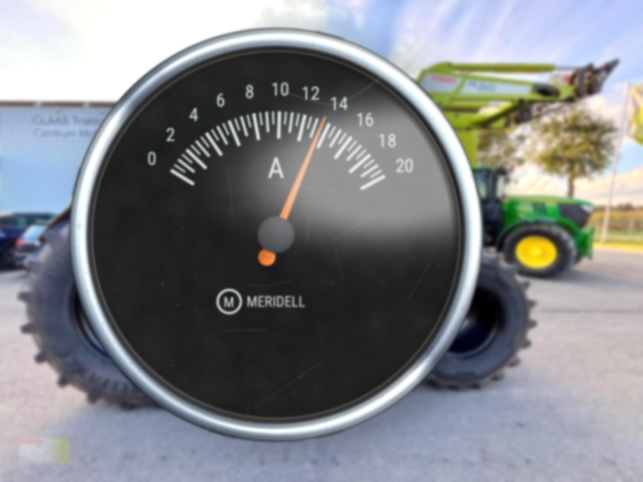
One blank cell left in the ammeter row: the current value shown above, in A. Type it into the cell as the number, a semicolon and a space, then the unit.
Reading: 13.5; A
